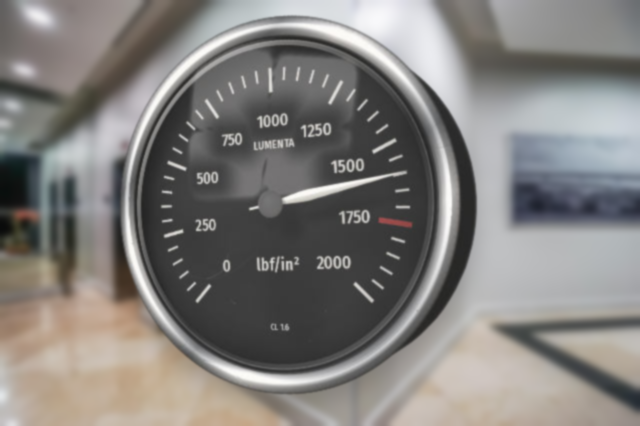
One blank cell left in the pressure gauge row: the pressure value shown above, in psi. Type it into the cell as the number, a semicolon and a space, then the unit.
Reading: 1600; psi
